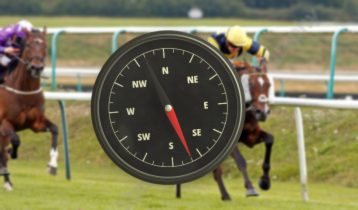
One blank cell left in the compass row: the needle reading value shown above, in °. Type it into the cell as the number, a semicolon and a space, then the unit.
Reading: 160; °
